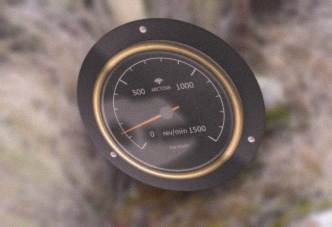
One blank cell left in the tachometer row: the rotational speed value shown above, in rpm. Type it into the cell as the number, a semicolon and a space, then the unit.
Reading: 150; rpm
